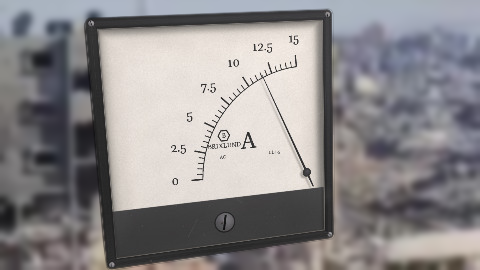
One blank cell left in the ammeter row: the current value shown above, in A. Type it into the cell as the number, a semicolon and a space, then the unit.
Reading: 11.5; A
